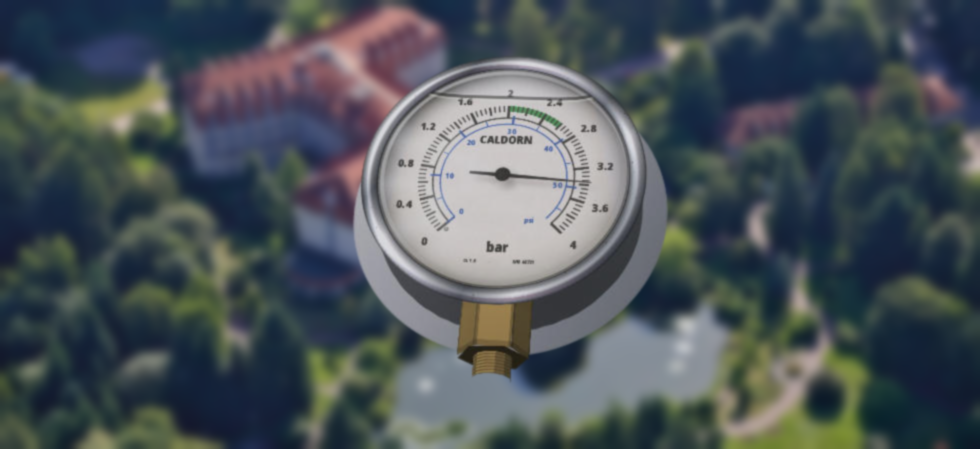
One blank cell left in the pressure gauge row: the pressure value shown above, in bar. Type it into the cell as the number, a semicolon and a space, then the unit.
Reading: 3.4; bar
